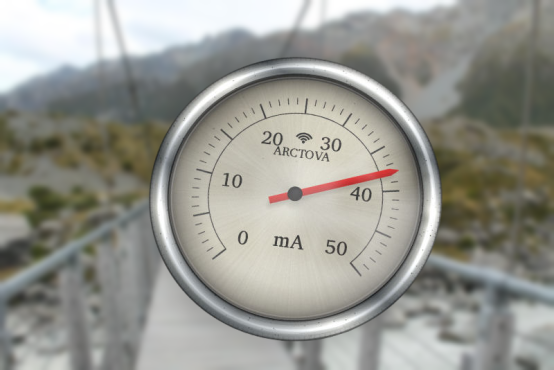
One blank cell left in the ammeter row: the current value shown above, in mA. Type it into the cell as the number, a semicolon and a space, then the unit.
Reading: 38; mA
